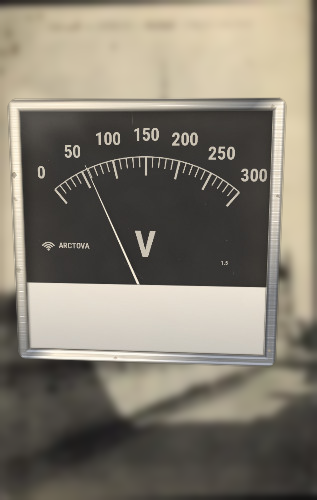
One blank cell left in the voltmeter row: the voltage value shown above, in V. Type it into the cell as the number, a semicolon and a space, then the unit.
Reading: 60; V
